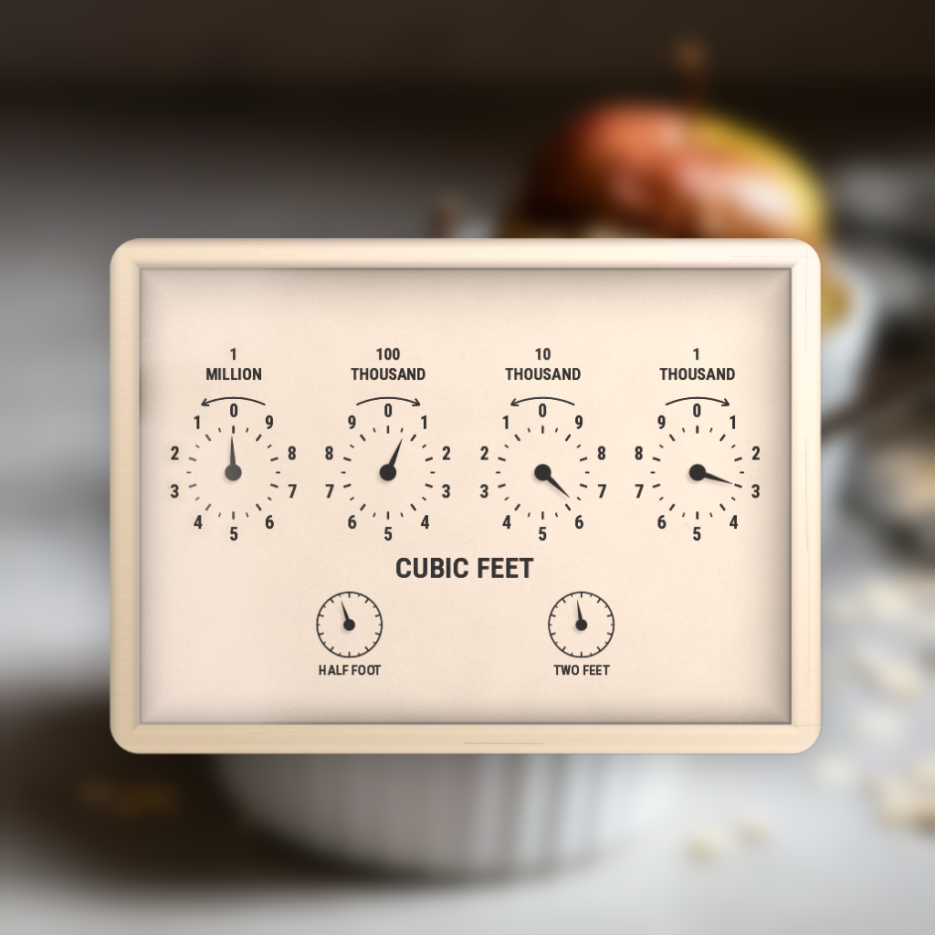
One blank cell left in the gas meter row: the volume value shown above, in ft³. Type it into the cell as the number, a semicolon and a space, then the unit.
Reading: 6300; ft³
